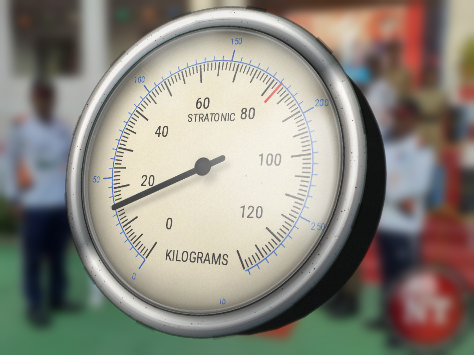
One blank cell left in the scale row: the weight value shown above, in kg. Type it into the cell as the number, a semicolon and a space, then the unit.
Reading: 15; kg
